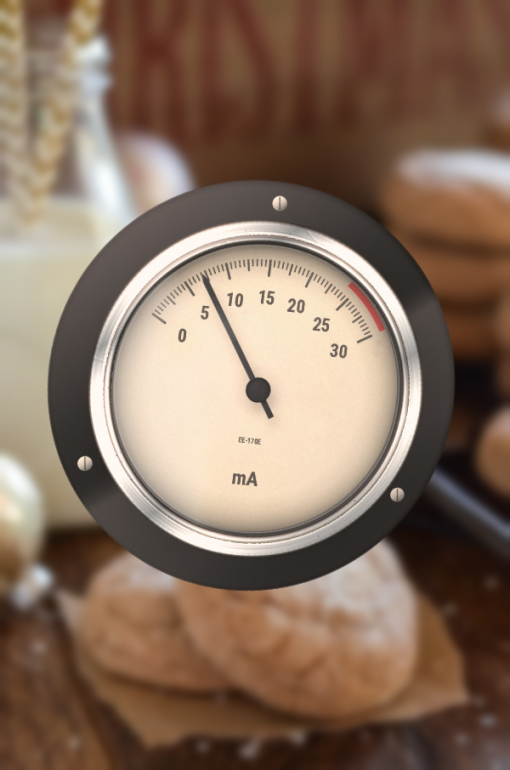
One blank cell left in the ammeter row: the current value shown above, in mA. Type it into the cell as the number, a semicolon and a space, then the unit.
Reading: 7; mA
